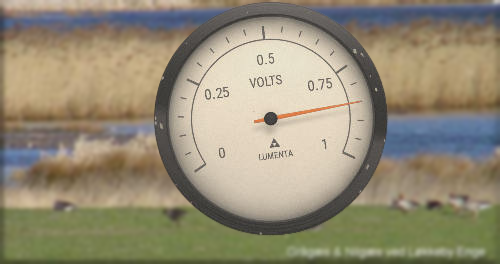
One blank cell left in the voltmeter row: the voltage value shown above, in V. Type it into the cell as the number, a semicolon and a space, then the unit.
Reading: 0.85; V
